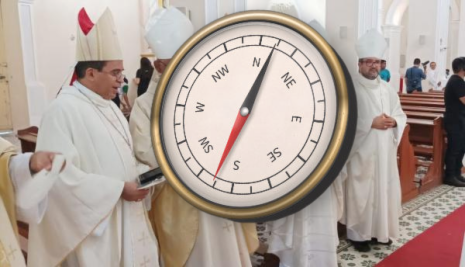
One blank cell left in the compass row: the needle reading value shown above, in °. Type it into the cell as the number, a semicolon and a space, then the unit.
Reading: 195; °
